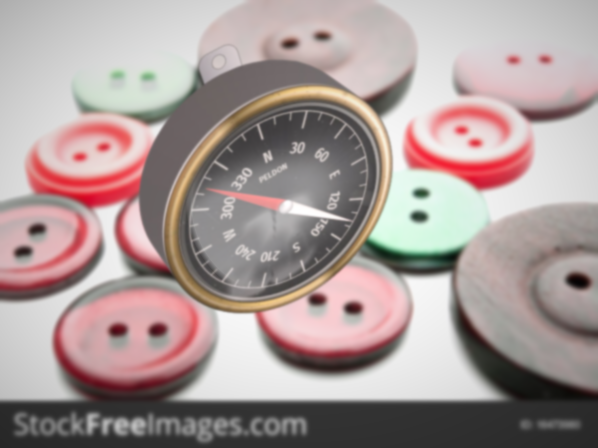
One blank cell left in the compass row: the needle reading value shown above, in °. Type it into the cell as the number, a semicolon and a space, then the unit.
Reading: 315; °
